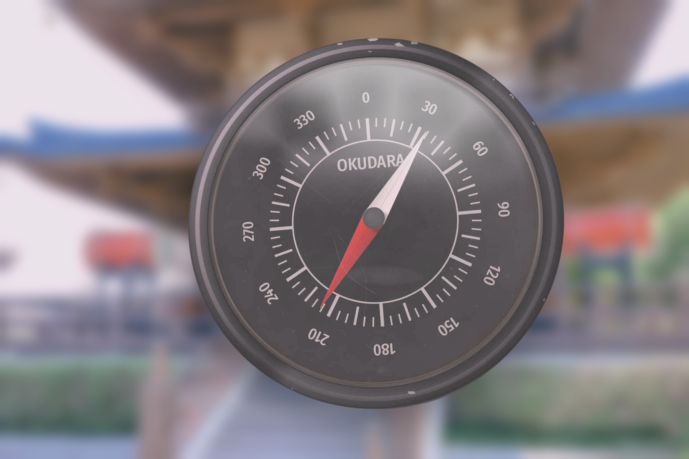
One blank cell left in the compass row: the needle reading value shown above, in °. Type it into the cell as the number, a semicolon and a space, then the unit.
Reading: 215; °
